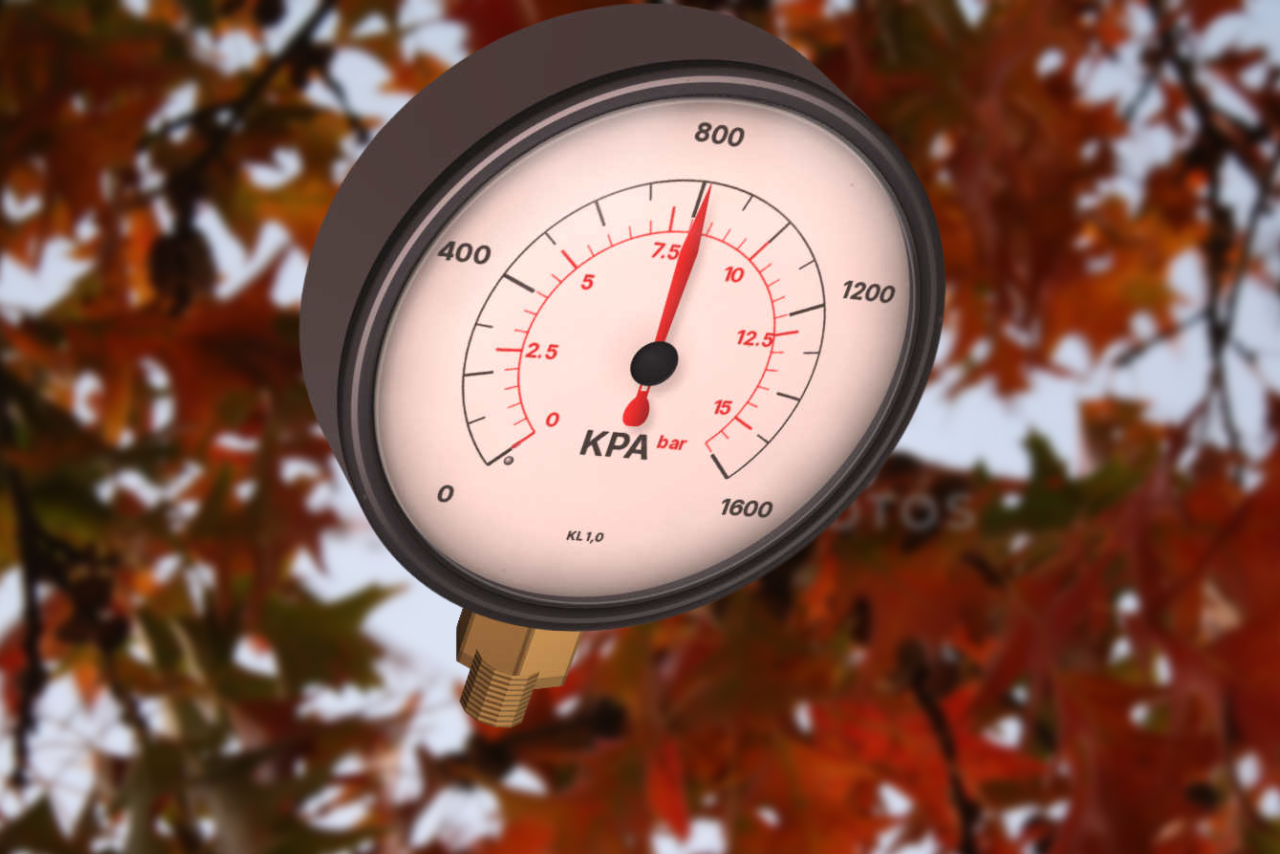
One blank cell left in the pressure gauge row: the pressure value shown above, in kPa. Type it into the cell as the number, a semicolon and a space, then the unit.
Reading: 800; kPa
